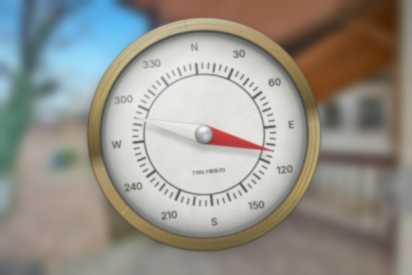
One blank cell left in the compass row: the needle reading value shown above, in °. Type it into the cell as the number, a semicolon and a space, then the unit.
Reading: 110; °
